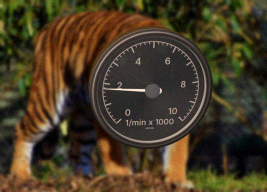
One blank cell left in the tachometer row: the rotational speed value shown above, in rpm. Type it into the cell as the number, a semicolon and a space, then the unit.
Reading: 1800; rpm
